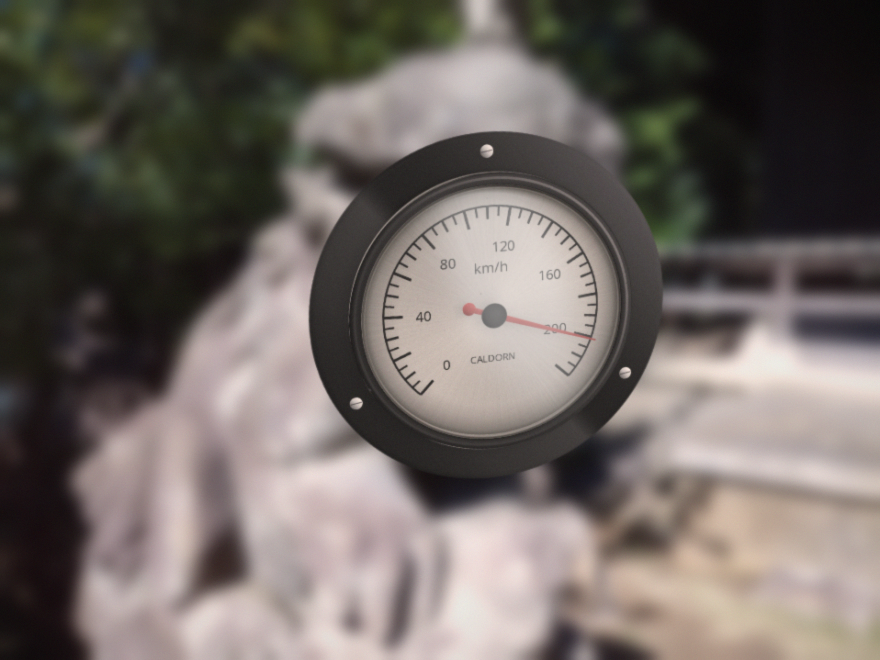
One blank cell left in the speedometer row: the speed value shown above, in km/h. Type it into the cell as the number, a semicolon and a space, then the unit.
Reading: 200; km/h
